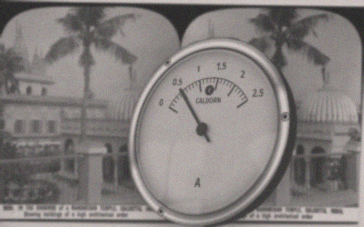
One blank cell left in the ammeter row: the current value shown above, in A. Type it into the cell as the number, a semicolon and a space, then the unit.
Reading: 0.5; A
